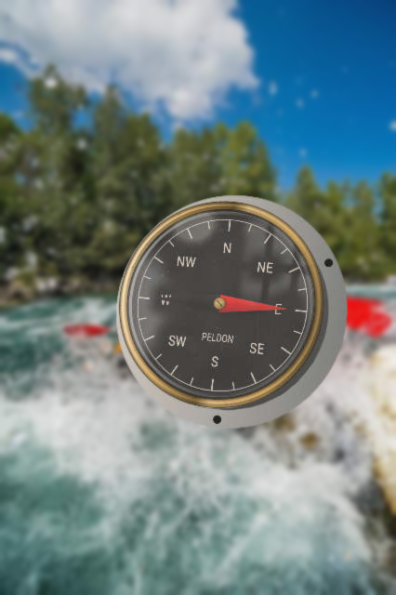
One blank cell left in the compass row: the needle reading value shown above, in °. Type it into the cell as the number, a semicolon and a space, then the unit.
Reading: 90; °
